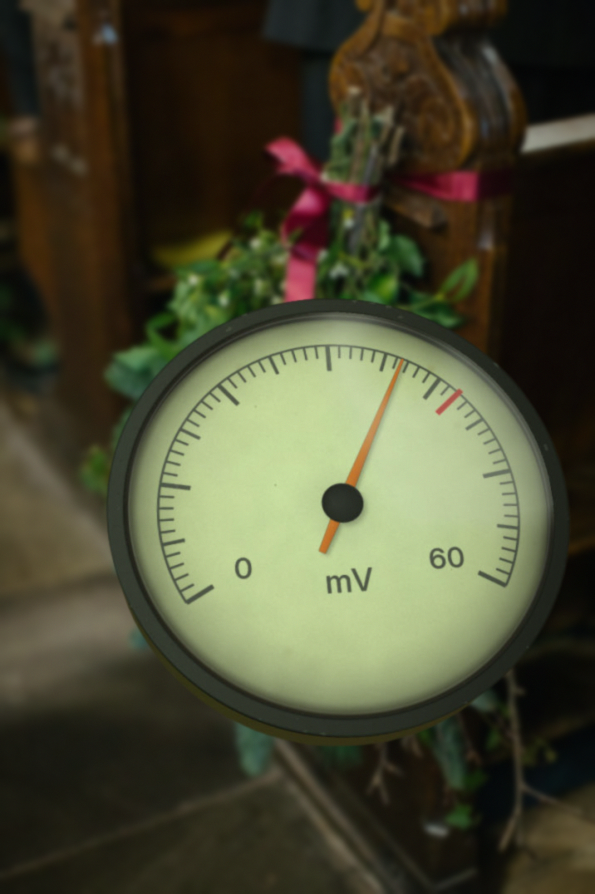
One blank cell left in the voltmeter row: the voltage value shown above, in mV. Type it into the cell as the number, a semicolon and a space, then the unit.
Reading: 36.5; mV
